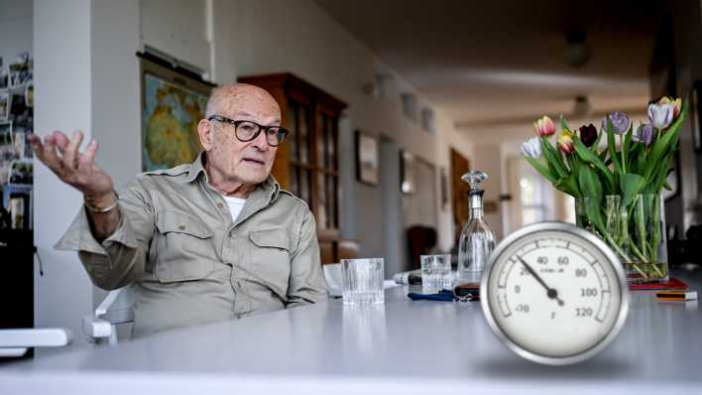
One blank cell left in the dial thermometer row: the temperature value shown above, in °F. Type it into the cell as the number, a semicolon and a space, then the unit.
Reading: 25; °F
